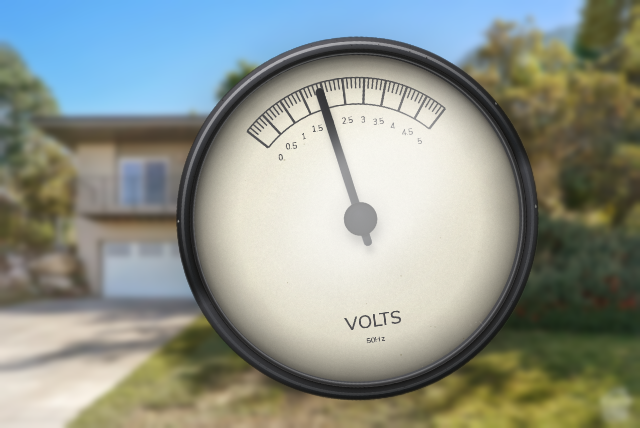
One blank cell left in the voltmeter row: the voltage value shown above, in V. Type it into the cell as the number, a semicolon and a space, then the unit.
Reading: 1.9; V
